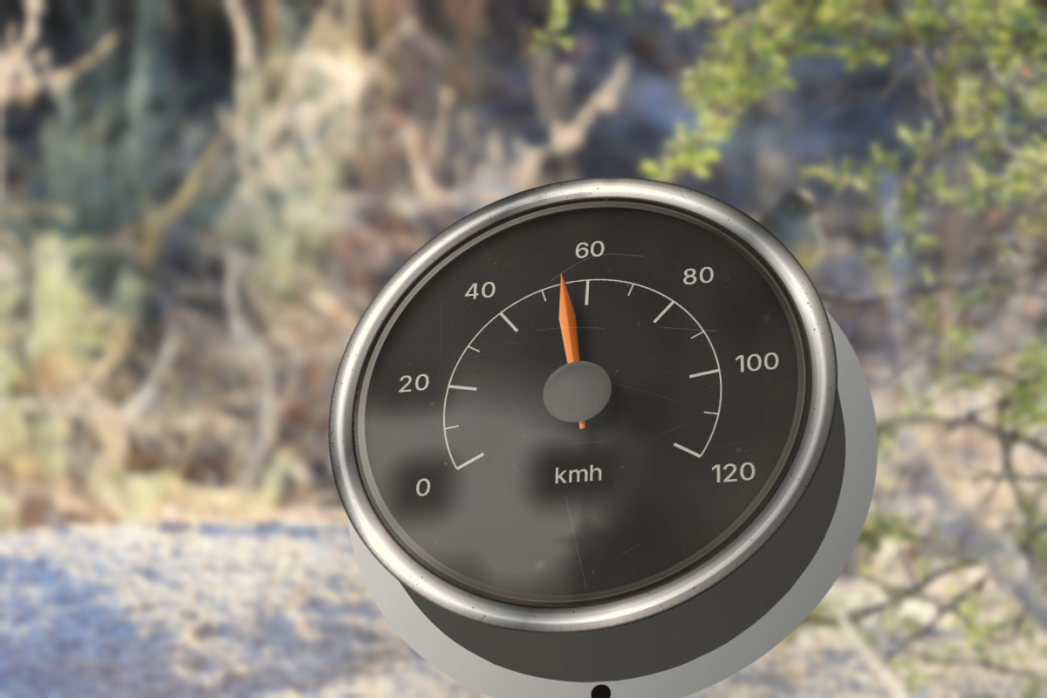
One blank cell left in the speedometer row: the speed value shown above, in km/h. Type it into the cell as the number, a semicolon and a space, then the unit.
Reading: 55; km/h
